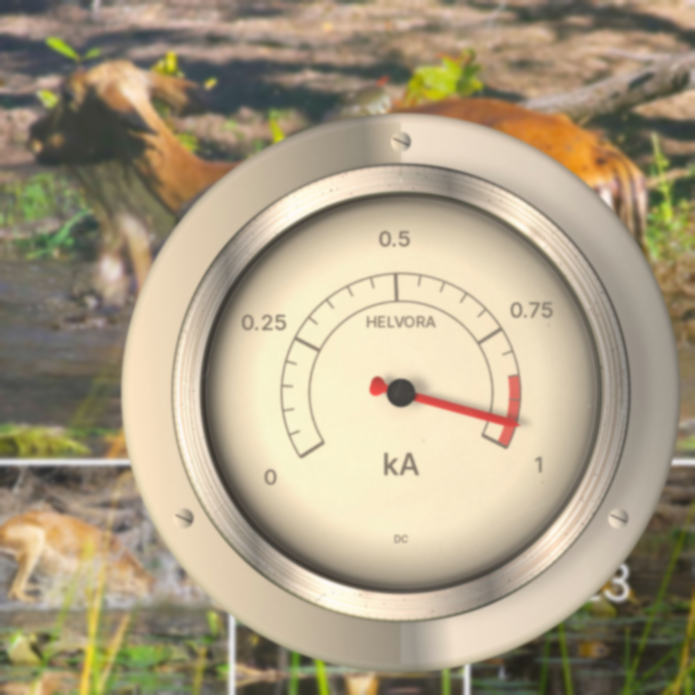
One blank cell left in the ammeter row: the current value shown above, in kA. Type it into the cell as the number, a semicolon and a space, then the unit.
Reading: 0.95; kA
